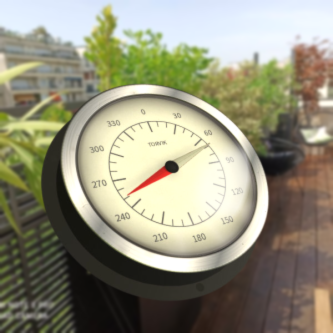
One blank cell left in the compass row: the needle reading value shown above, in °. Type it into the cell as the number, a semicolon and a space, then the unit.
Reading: 250; °
